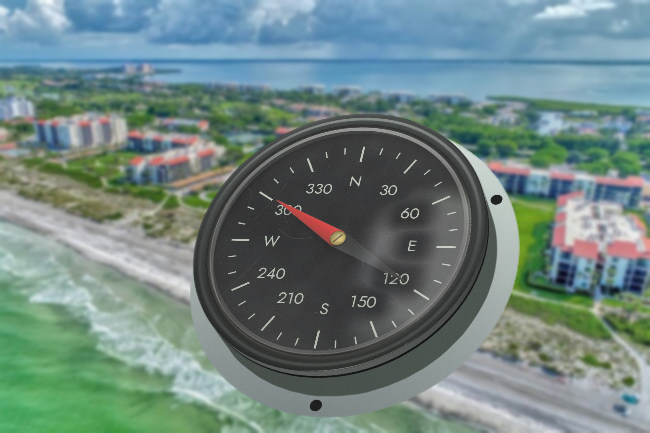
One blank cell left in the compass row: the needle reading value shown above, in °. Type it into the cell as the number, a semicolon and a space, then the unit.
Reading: 300; °
